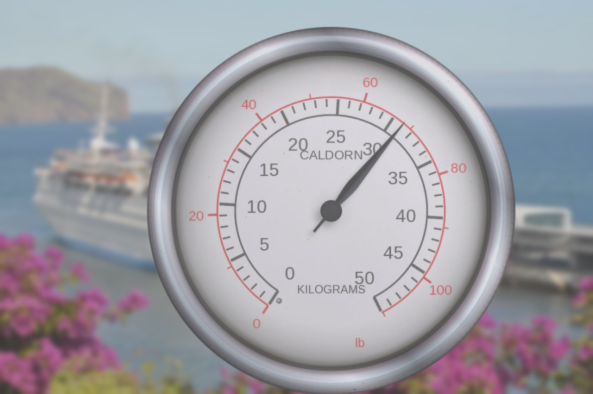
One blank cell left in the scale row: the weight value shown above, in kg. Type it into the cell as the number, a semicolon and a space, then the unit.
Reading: 31; kg
